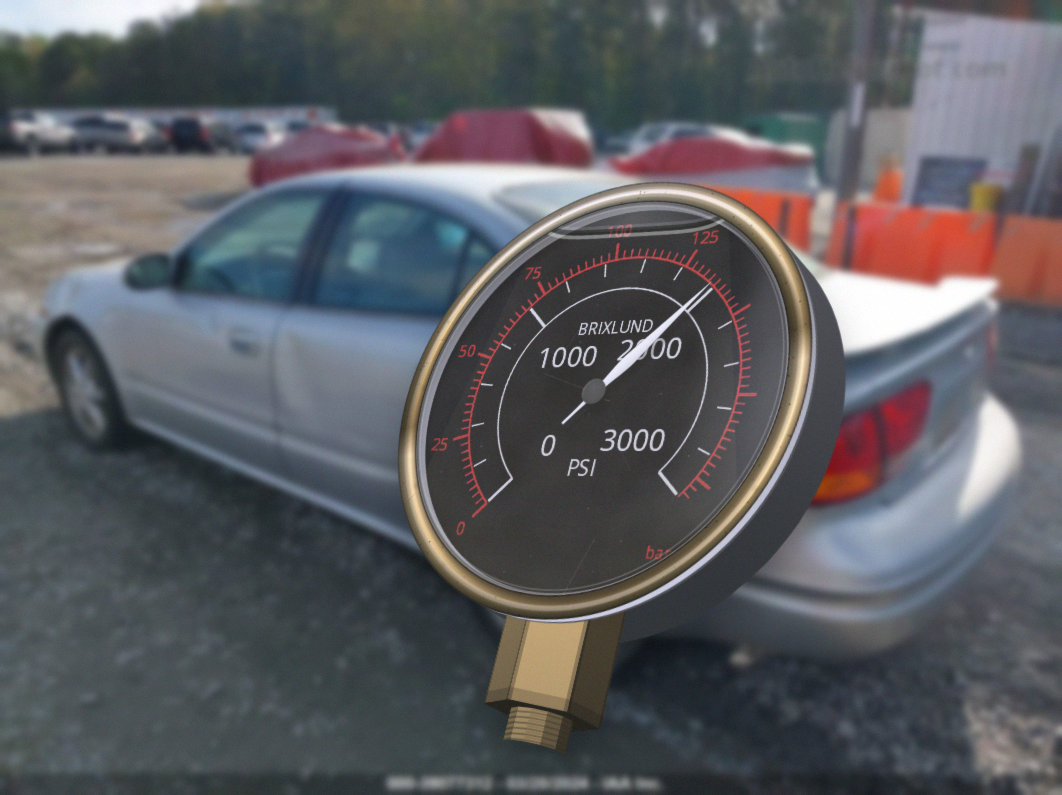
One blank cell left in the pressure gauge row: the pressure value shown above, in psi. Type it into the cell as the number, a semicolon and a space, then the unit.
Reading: 2000; psi
